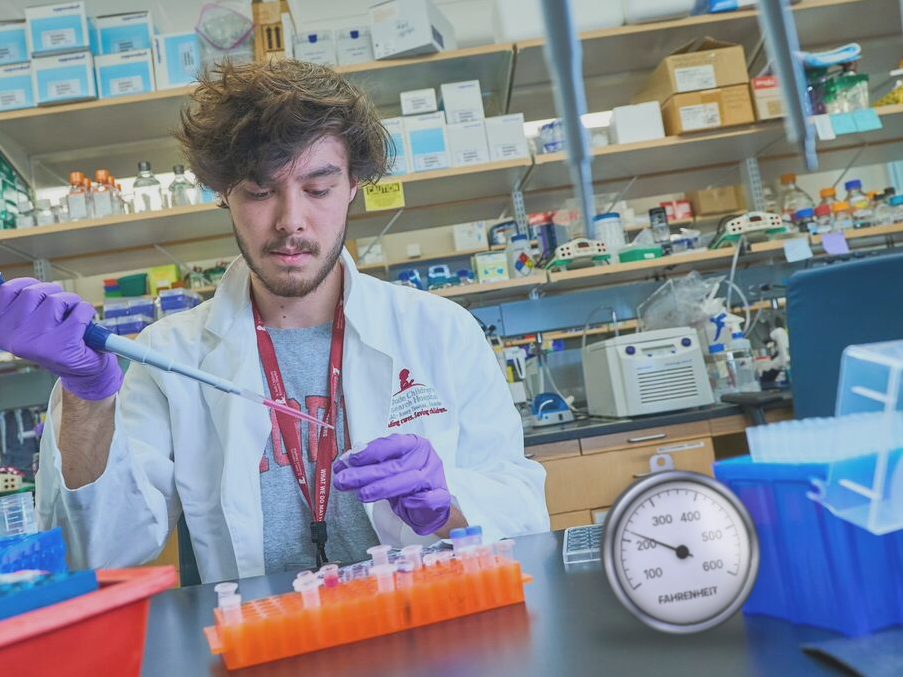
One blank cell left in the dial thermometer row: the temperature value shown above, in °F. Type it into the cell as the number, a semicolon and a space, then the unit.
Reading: 220; °F
